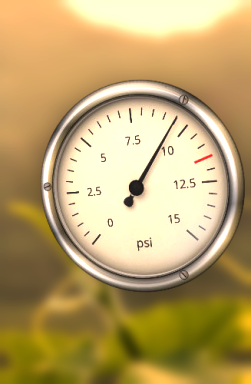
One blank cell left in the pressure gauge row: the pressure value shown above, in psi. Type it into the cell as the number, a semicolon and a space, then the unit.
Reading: 9.5; psi
